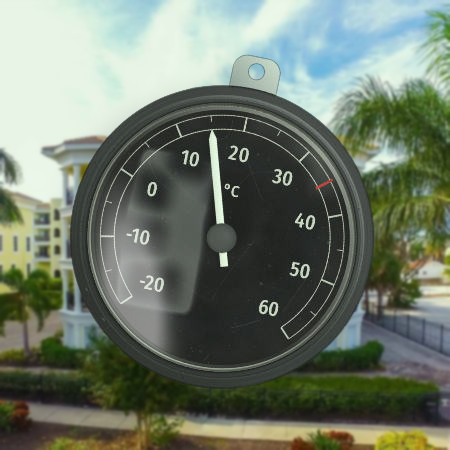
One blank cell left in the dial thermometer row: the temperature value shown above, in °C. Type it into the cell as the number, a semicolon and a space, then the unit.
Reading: 15; °C
